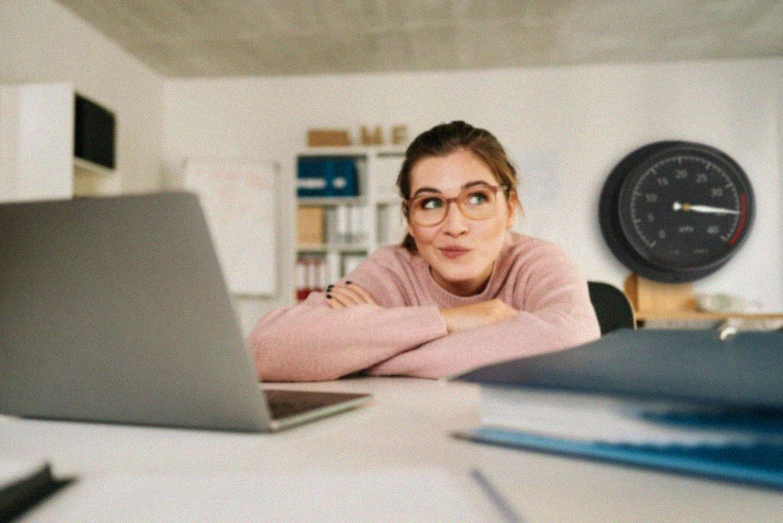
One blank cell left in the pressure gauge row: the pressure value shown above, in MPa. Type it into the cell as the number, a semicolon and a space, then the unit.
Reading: 35; MPa
